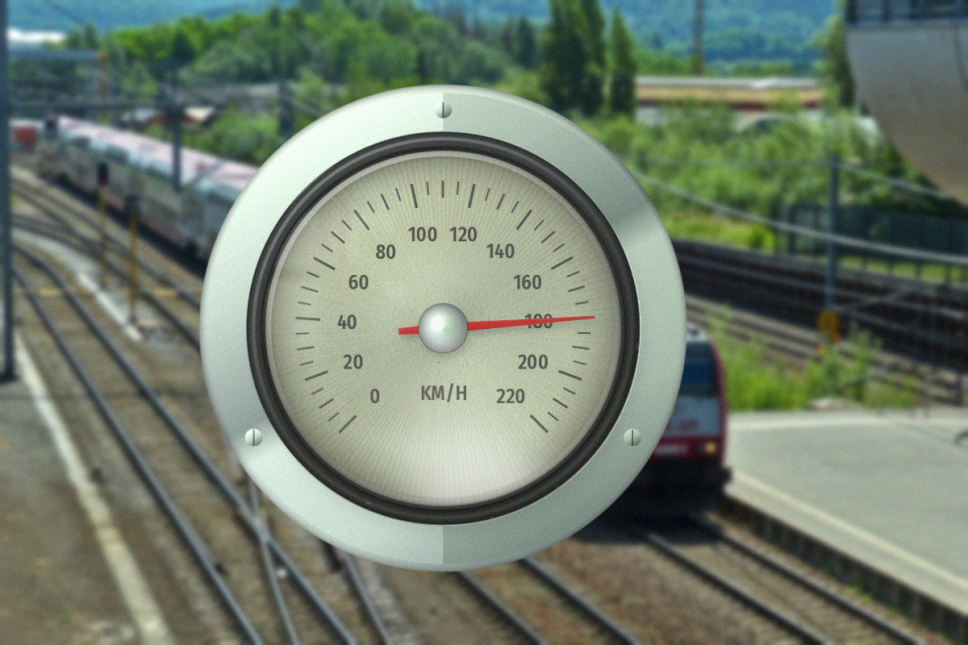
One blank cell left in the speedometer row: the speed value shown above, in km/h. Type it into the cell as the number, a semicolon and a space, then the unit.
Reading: 180; km/h
